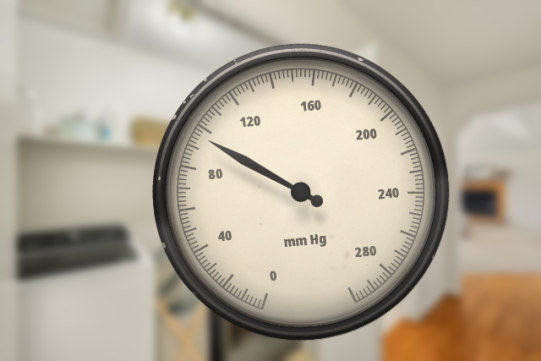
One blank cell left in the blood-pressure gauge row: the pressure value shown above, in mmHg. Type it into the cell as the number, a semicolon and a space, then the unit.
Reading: 96; mmHg
